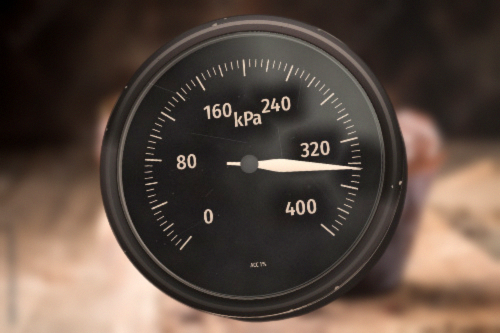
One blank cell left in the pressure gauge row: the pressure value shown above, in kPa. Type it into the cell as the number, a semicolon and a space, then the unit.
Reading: 345; kPa
